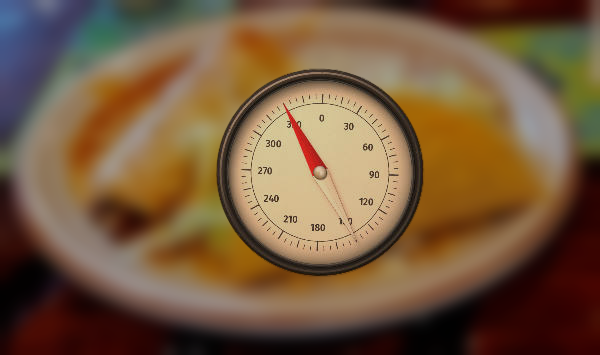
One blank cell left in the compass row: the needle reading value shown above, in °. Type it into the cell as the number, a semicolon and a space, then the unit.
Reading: 330; °
